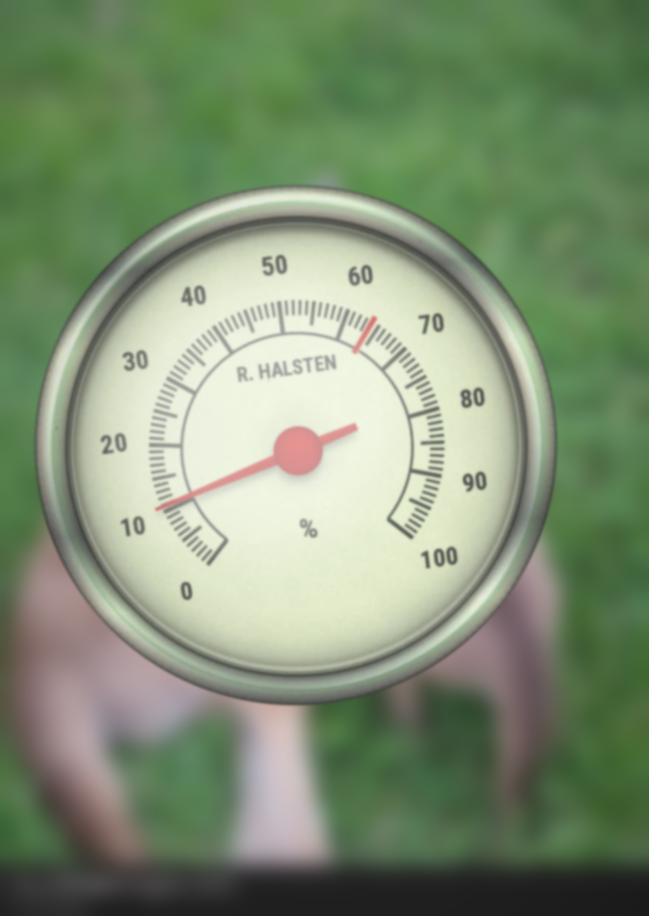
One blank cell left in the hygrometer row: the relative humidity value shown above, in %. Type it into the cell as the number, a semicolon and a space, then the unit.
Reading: 11; %
